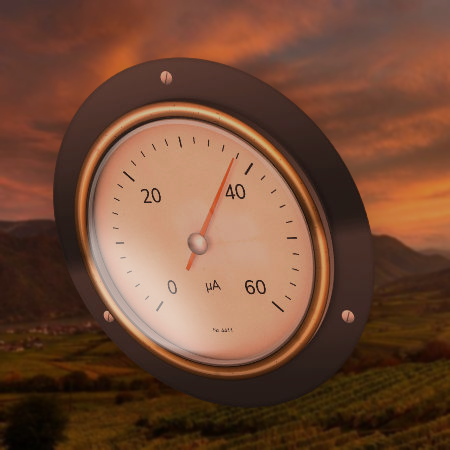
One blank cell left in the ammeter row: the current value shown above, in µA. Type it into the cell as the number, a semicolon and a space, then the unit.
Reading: 38; µA
